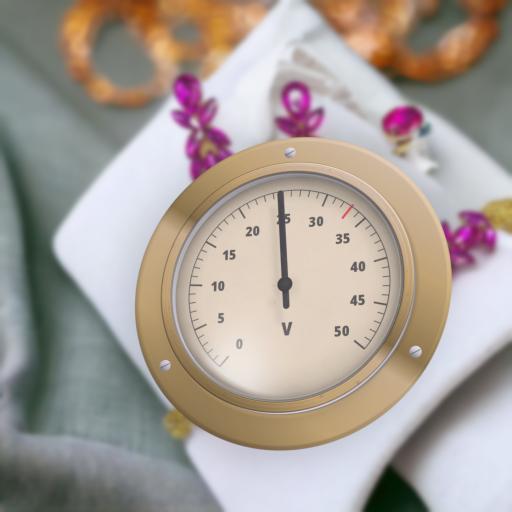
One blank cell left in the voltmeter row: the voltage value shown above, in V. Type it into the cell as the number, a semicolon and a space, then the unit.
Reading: 25; V
